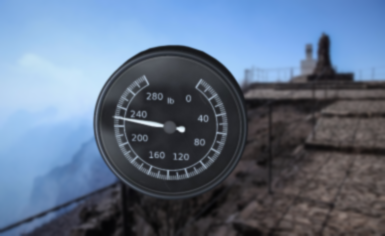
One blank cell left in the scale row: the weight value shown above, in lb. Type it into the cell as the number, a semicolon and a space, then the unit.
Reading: 230; lb
